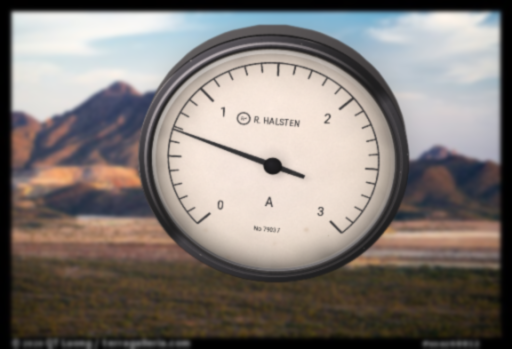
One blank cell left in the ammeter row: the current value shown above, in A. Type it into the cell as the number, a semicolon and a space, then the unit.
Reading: 0.7; A
